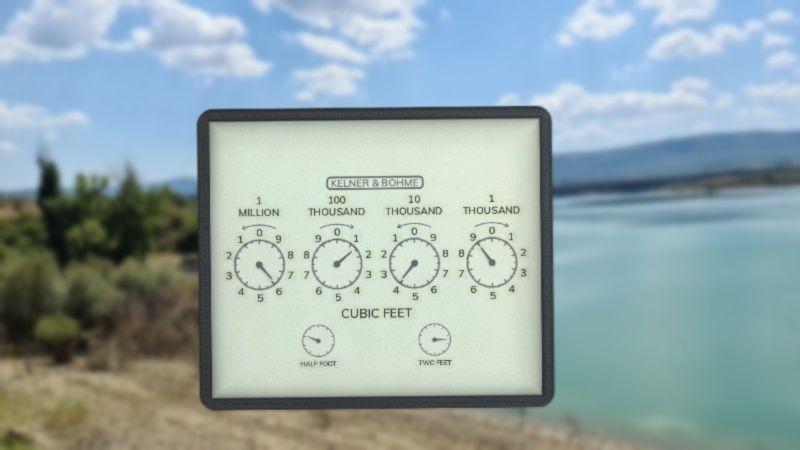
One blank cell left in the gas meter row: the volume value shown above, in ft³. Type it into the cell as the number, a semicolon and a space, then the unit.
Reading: 613900; ft³
